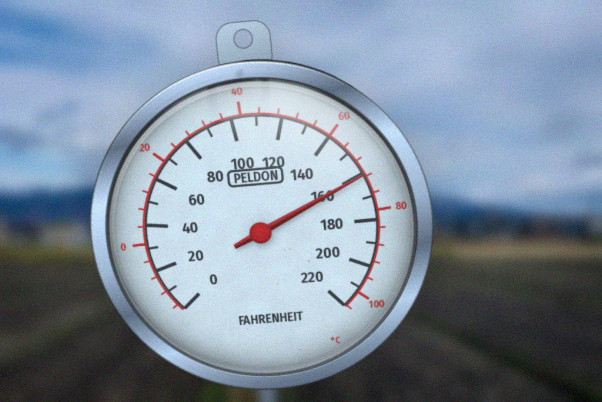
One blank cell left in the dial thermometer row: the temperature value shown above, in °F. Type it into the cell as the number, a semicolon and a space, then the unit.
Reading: 160; °F
